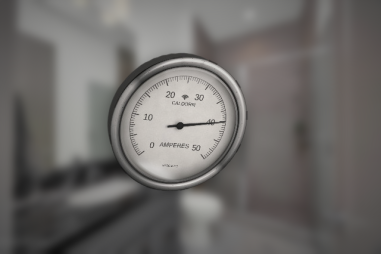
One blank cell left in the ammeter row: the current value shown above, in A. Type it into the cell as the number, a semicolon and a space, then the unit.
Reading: 40; A
